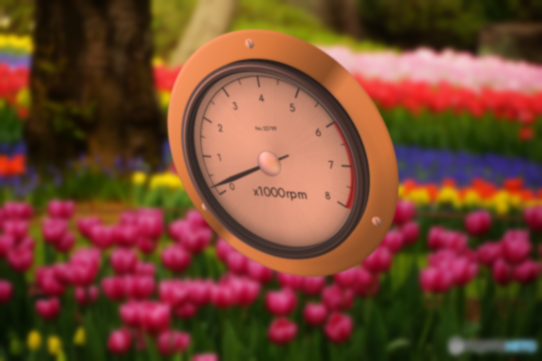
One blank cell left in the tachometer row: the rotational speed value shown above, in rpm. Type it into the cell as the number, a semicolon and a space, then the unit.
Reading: 250; rpm
